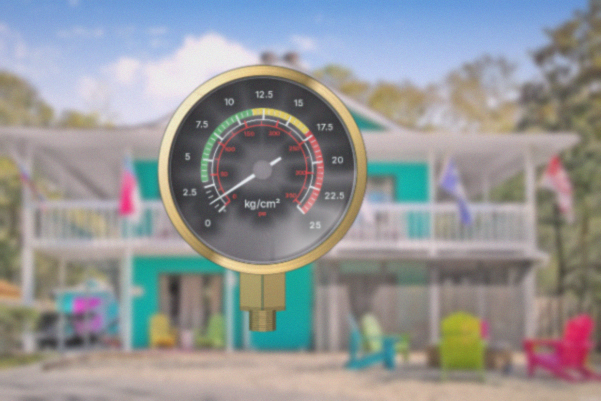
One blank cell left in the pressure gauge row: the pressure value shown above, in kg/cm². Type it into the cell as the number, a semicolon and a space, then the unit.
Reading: 1; kg/cm²
